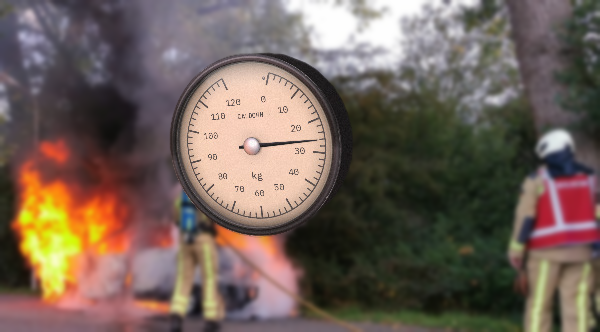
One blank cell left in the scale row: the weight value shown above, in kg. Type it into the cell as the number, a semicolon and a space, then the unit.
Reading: 26; kg
